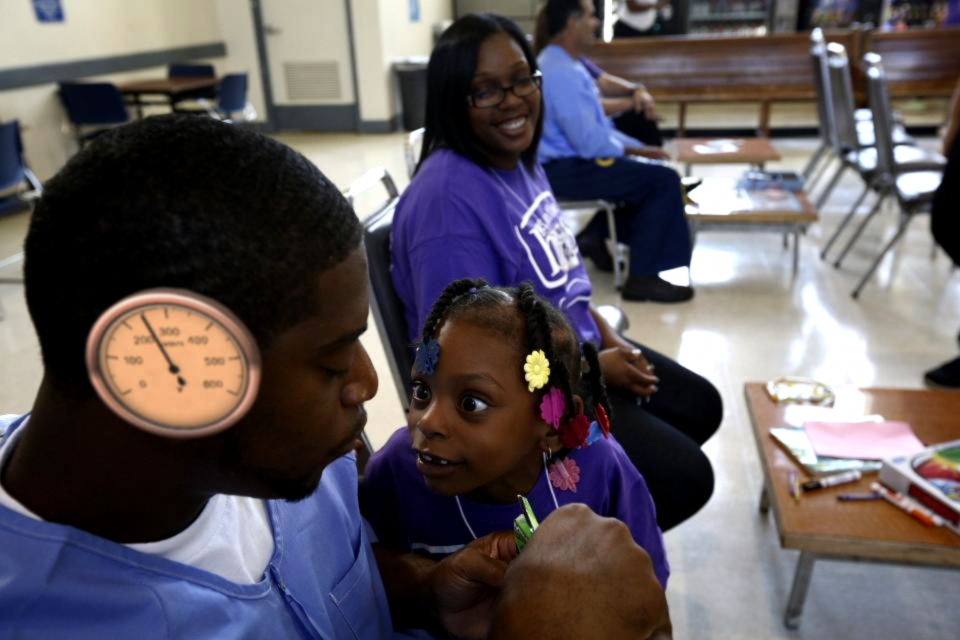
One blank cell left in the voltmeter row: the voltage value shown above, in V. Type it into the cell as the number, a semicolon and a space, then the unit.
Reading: 250; V
